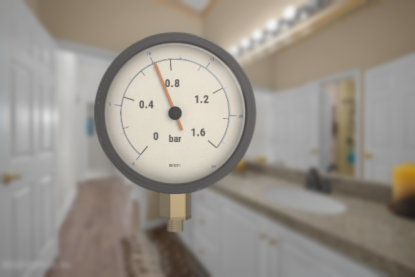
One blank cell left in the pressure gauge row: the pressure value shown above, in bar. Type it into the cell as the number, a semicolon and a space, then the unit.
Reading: 0.7; bar
